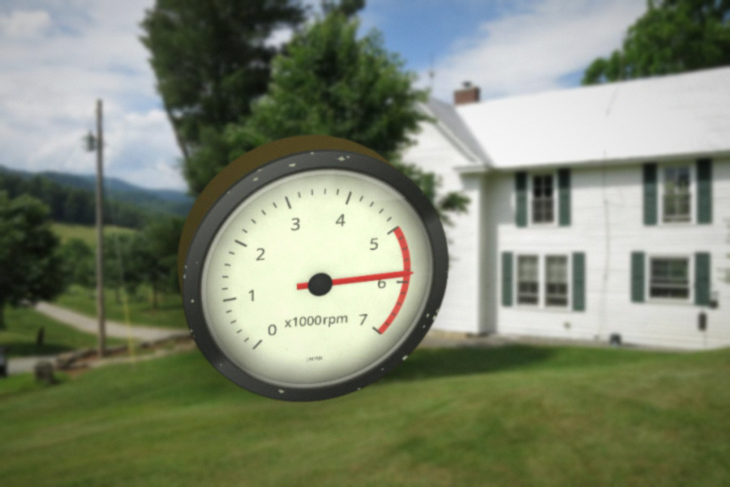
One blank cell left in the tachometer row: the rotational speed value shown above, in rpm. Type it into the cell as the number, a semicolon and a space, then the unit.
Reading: 5800; rpm
